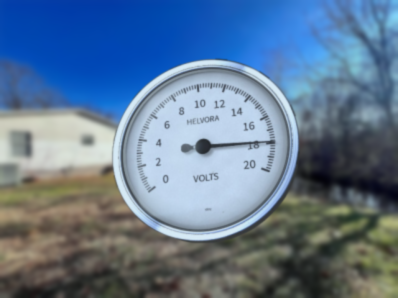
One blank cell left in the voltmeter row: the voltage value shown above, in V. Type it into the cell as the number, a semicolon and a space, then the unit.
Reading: 18; V
